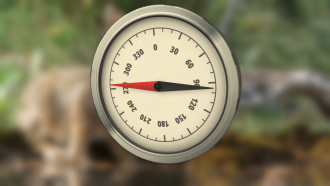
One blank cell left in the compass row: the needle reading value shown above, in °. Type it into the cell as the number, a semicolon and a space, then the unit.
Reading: 275; °
